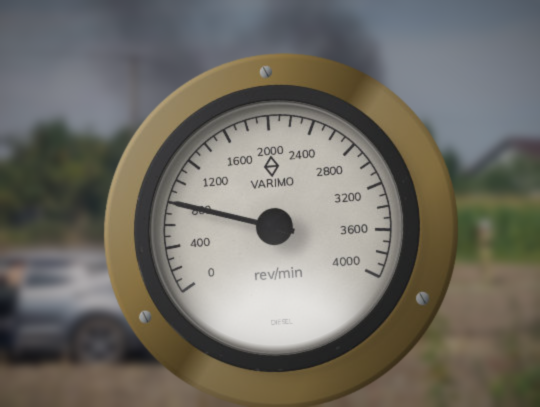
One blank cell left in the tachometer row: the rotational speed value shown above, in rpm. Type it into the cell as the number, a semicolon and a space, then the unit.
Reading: 800; rpm
